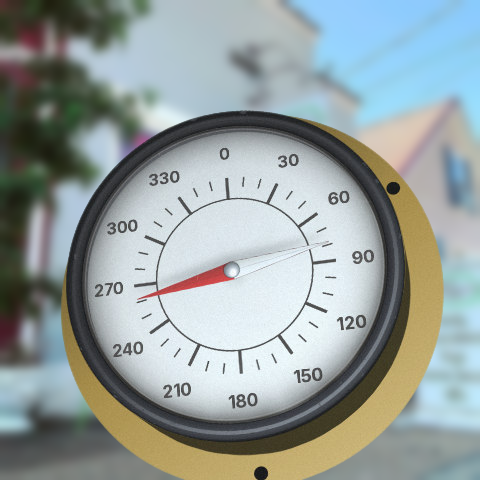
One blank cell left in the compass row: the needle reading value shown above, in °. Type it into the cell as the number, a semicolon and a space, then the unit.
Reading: 260; °
